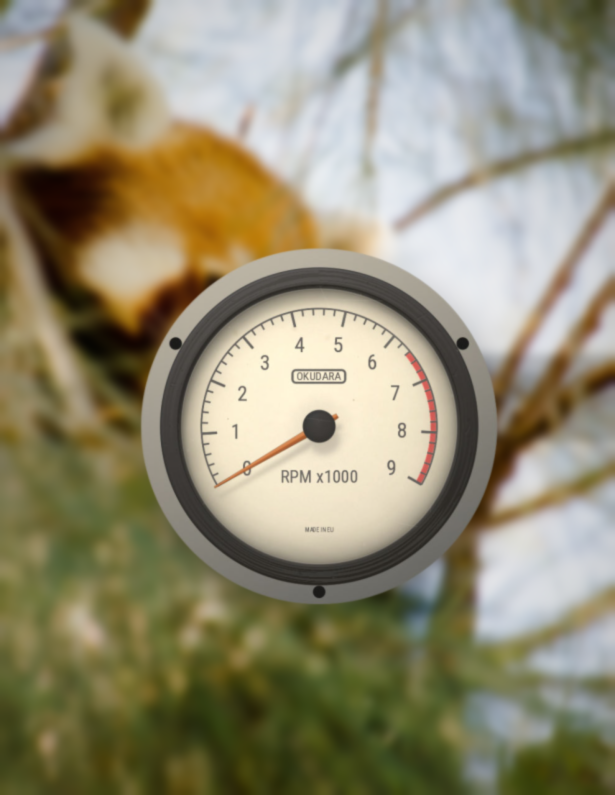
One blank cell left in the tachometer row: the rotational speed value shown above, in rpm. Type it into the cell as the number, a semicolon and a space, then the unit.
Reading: 0; rpm
